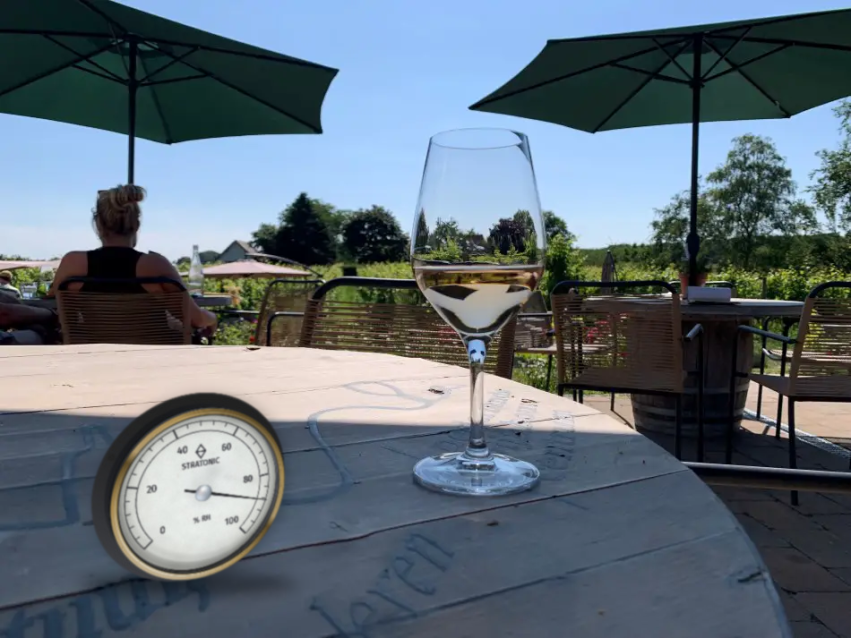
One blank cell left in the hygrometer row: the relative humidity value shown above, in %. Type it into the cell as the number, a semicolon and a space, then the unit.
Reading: 88; %
